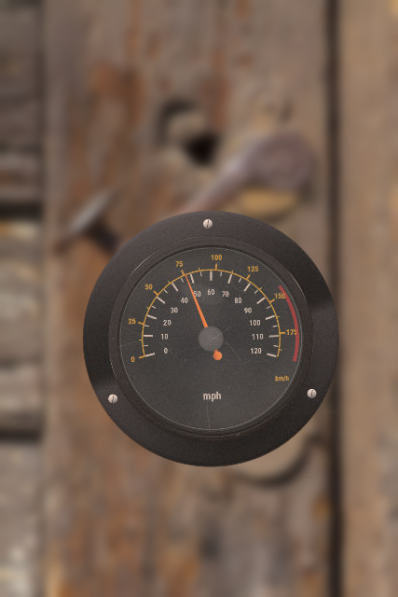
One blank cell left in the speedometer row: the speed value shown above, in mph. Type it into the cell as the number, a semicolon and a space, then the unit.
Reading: 47.5; mph
